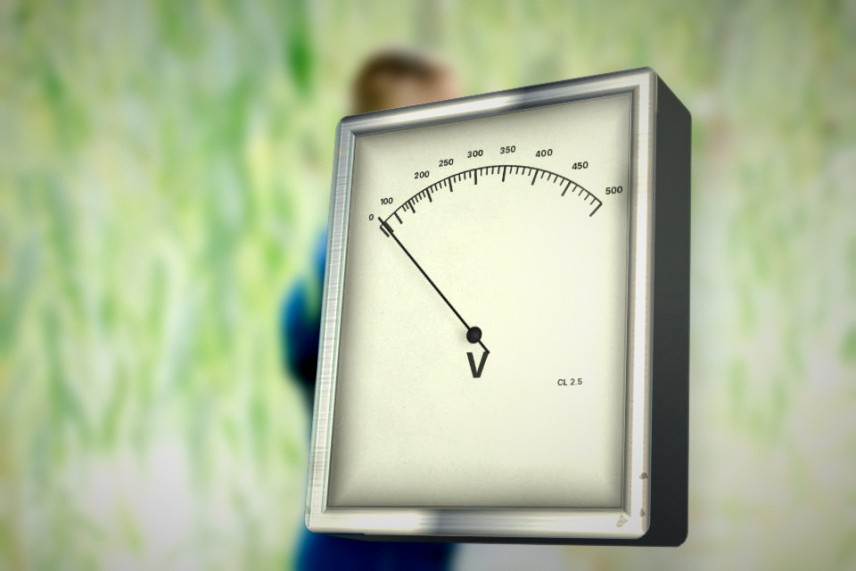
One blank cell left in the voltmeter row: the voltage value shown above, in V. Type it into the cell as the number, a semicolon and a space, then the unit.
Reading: 50; V
